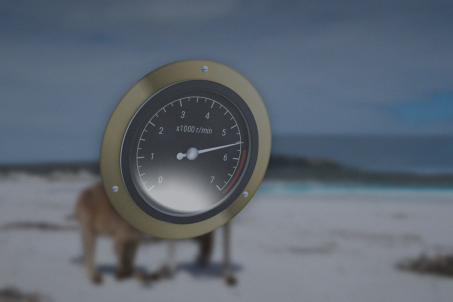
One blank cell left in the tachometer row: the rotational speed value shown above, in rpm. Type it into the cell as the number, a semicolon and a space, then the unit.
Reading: 5500; rpm
